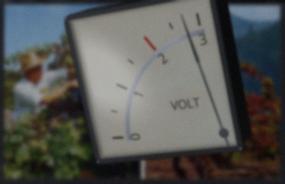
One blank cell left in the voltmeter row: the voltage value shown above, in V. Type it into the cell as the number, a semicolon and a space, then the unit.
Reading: 2.75; V
